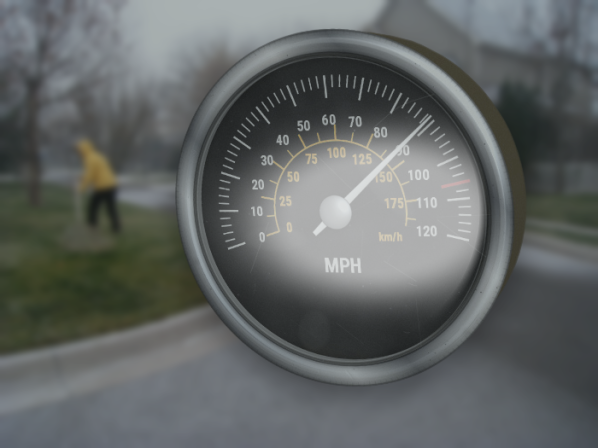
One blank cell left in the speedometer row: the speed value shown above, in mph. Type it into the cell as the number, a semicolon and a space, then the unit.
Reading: 89; mph
